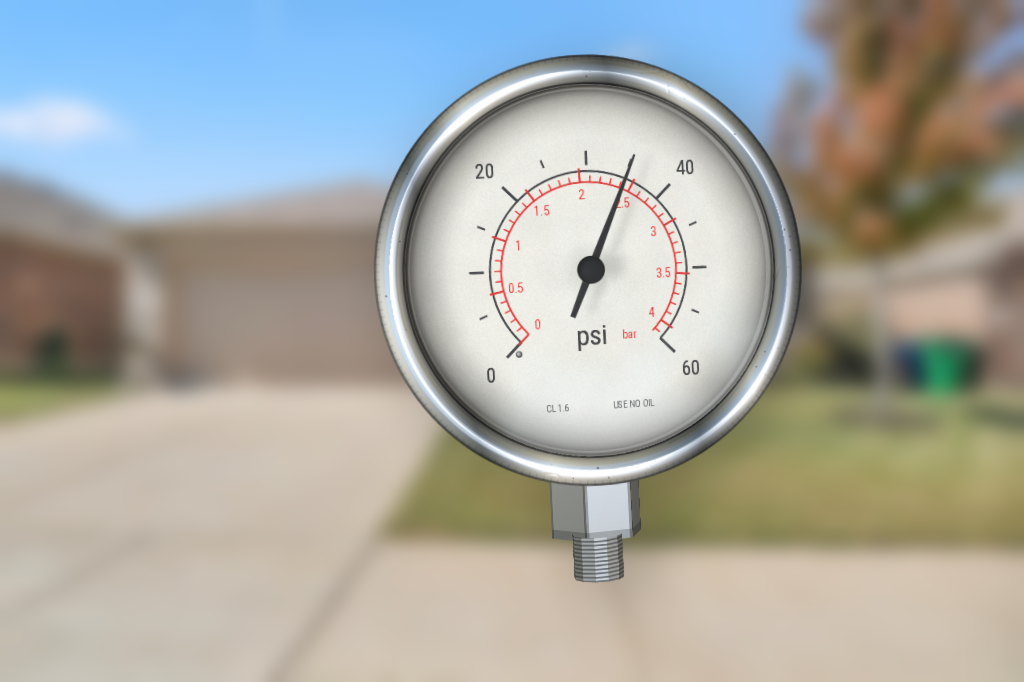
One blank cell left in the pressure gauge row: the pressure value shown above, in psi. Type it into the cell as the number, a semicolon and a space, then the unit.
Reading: 35; psi
